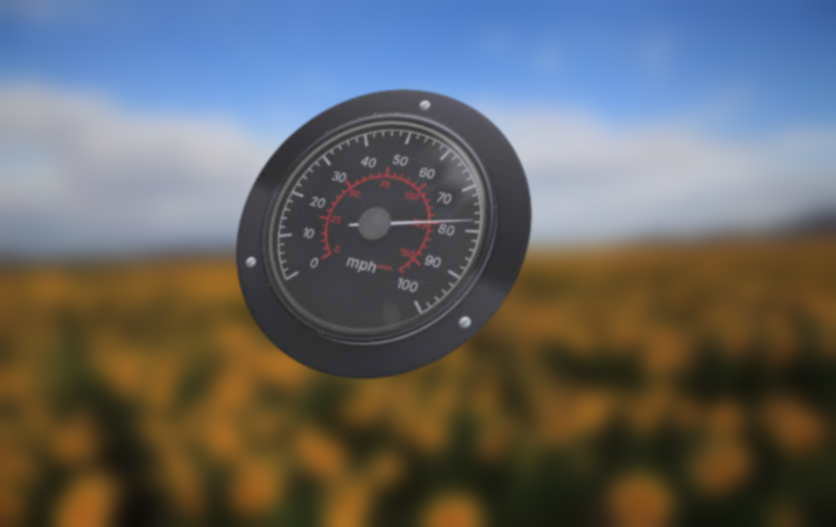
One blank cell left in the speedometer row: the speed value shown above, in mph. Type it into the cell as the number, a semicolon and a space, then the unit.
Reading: 78; mph
